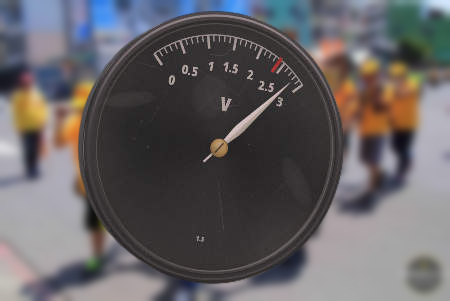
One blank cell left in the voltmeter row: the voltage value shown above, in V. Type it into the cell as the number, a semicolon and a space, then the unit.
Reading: 2.8; V
